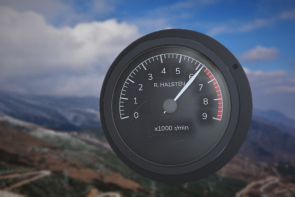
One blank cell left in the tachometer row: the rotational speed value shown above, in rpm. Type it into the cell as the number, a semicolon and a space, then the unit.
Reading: 6200; rpm
